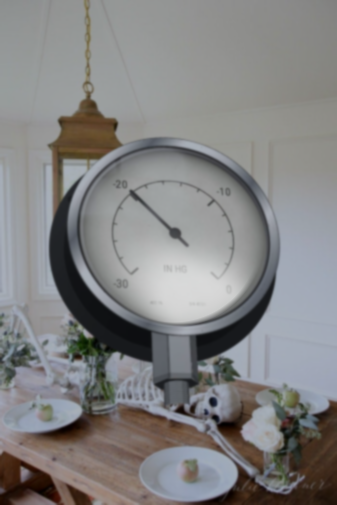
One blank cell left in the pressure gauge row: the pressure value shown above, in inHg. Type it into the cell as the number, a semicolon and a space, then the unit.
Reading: -20; inHg
